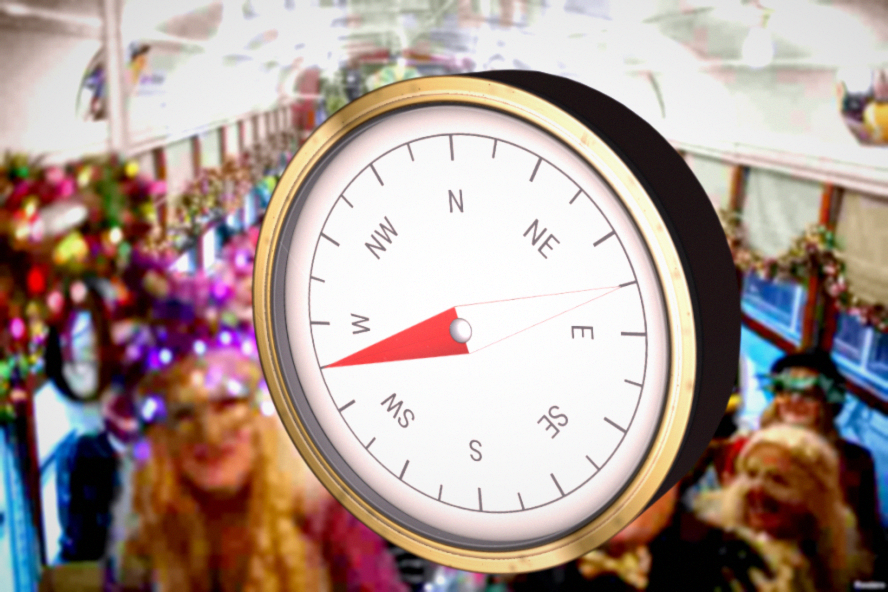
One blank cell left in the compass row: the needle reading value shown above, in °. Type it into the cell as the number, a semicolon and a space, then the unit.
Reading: 255; °
